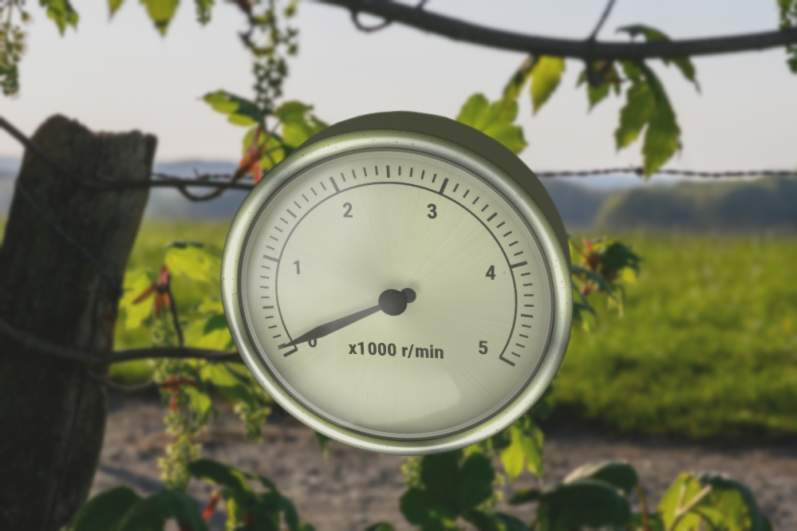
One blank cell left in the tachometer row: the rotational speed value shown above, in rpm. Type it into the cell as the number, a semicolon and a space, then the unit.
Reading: 100; rpm
